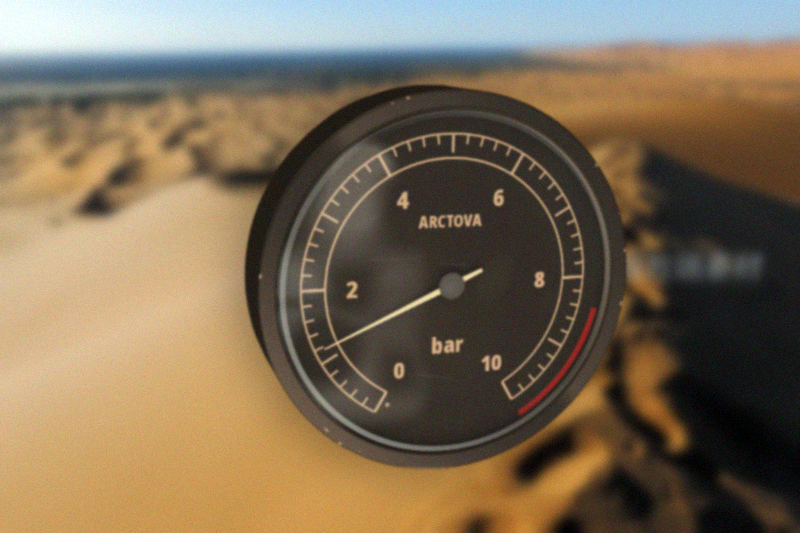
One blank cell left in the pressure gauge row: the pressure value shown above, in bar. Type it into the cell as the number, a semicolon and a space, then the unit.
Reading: 1.2; bar
